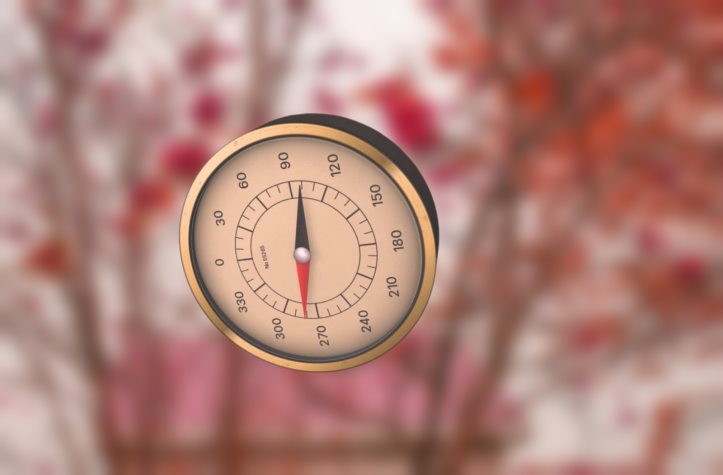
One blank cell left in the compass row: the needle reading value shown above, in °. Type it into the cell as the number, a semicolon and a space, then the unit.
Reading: 280; °
